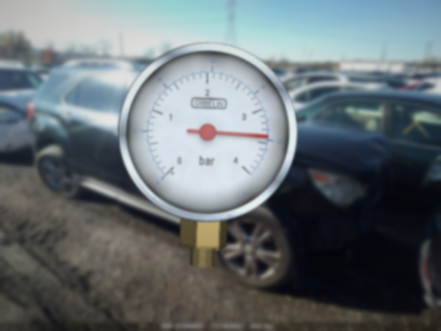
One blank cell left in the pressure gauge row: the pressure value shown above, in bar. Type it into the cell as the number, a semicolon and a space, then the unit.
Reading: 3.4; bar
